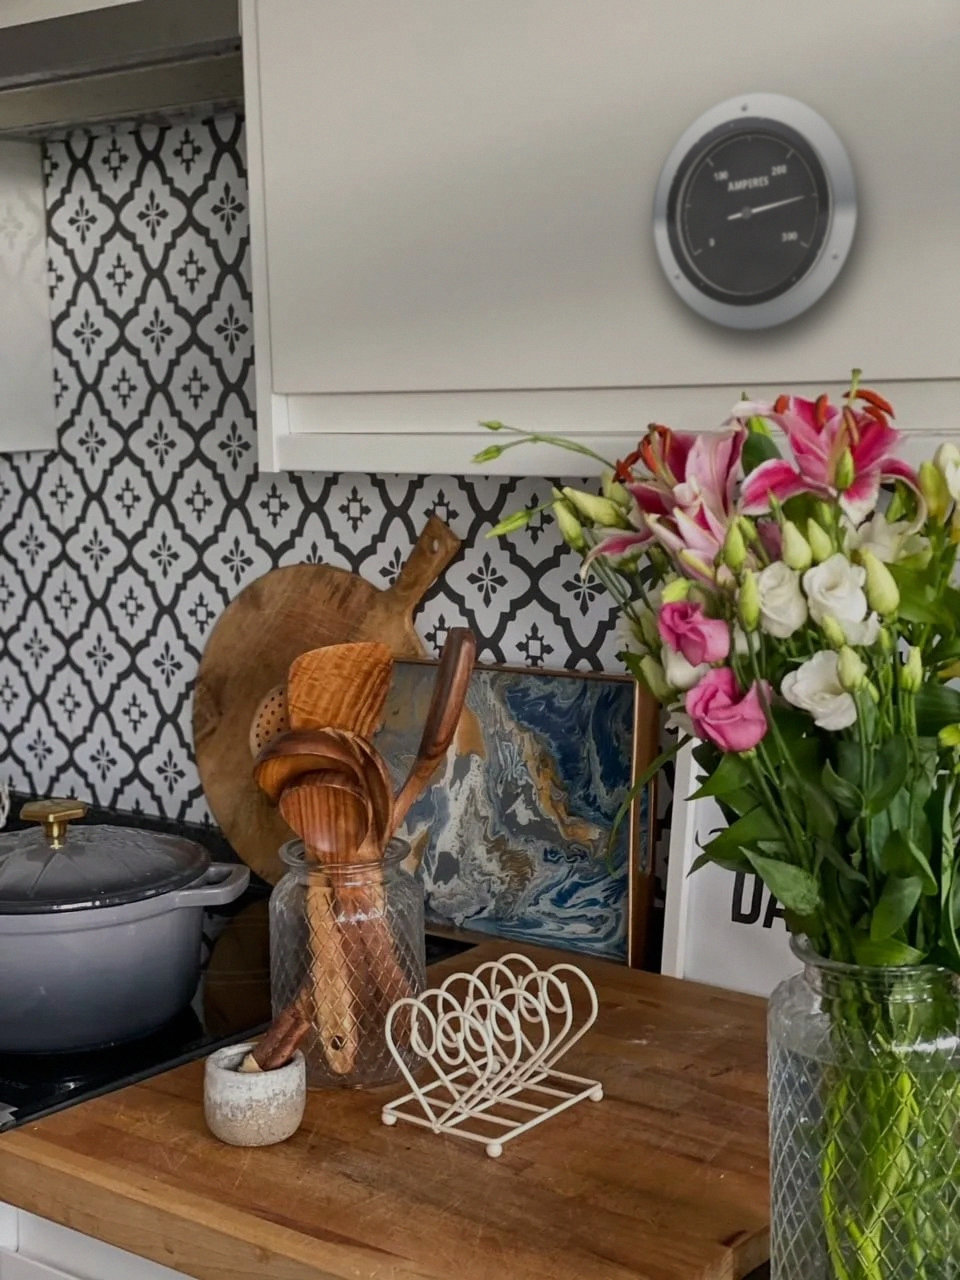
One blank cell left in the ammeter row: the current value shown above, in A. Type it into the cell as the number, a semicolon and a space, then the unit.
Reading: 250; A
